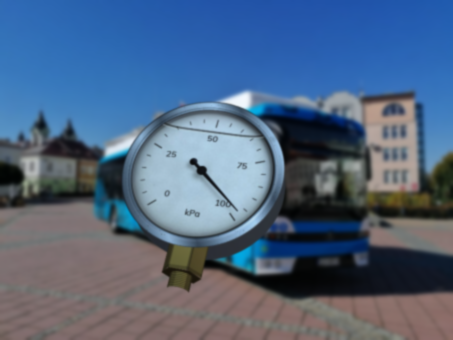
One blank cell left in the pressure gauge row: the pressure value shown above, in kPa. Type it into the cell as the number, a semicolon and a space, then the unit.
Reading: 97.5; kPa
